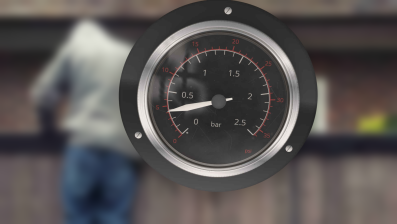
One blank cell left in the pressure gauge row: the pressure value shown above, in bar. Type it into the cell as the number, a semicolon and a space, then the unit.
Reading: 0.3; bar
